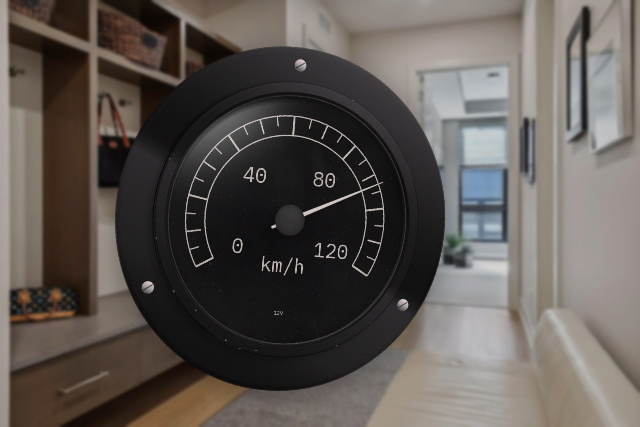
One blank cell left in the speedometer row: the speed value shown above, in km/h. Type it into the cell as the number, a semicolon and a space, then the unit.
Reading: 92.5; km/h
